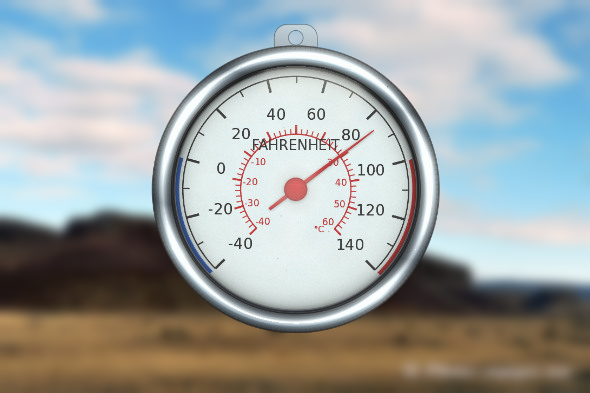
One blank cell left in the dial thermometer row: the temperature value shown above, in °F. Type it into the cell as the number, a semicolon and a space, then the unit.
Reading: 85; °F
